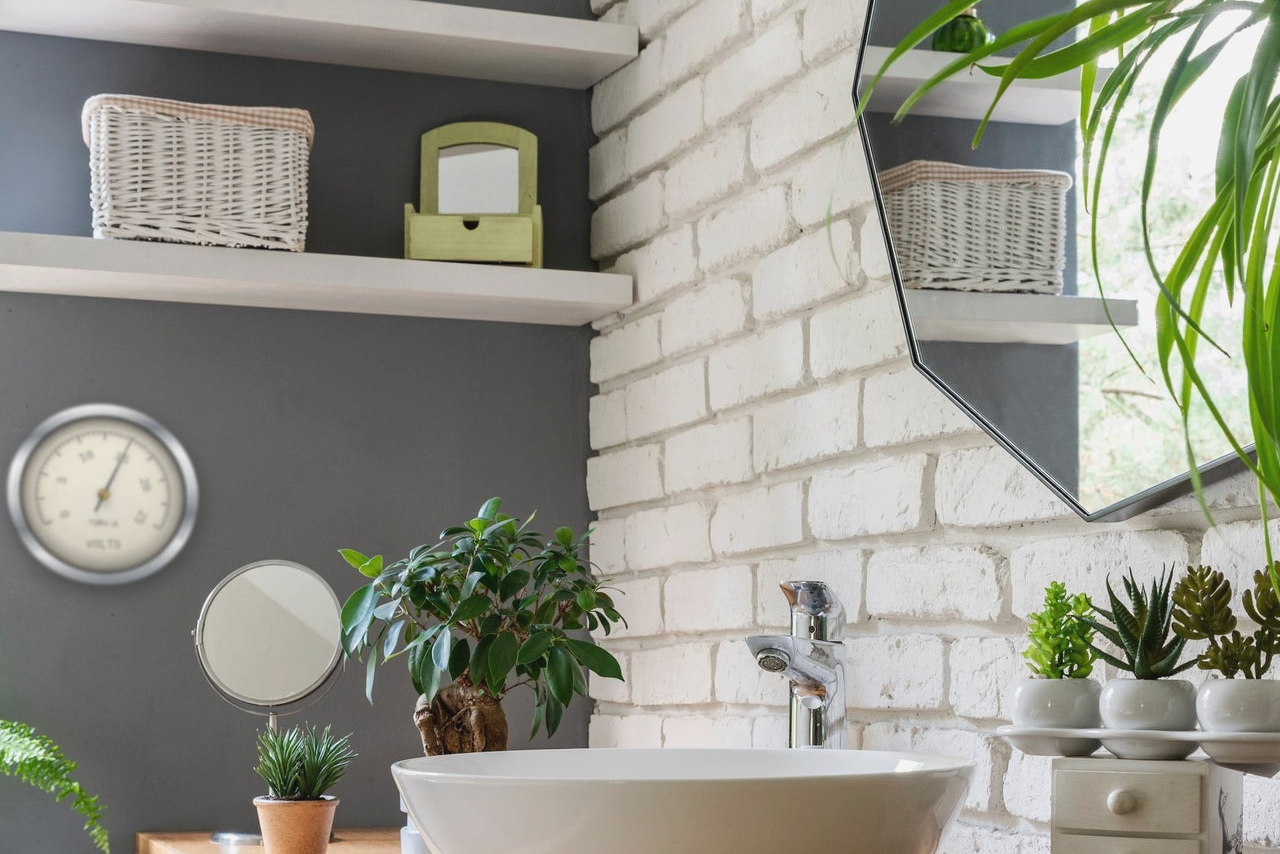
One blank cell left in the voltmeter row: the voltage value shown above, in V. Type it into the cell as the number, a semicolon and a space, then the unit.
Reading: 15; V
